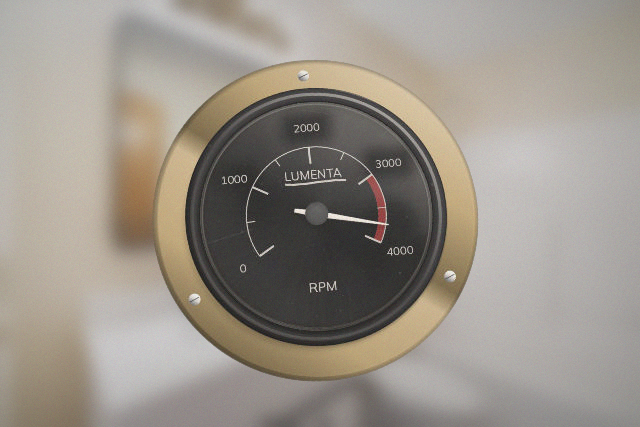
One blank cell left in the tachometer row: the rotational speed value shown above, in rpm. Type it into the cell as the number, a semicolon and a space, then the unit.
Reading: 3750; rpm
